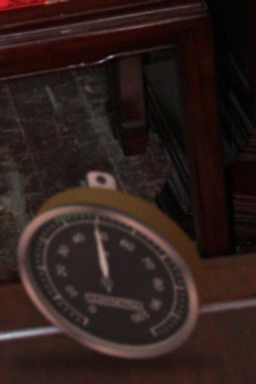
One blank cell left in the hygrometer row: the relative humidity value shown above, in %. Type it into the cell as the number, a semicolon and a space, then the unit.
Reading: 50; %
